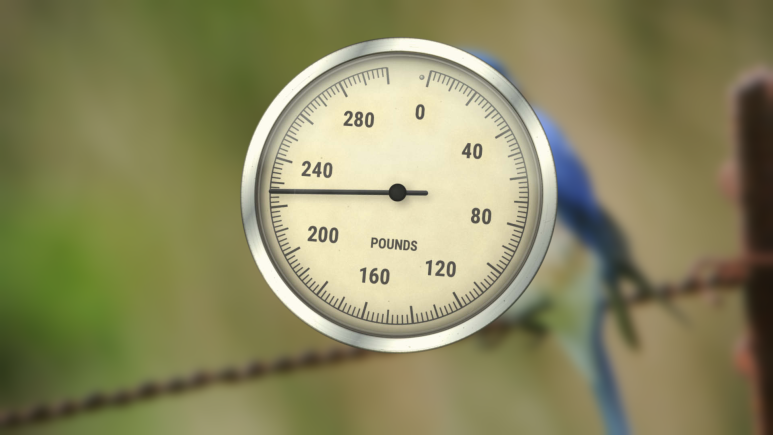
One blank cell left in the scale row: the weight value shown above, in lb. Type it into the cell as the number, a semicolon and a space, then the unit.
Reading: 226; lb
